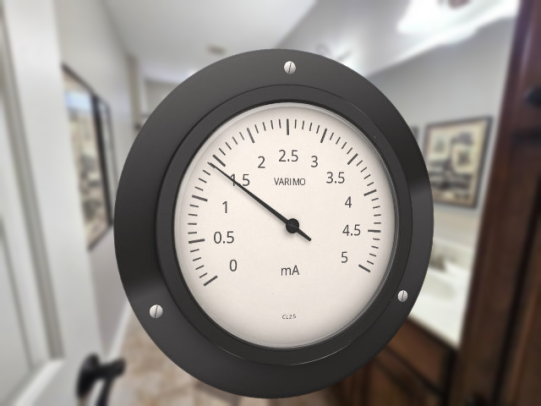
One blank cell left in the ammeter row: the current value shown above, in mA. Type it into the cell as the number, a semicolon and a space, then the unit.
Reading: 1.4; mA
